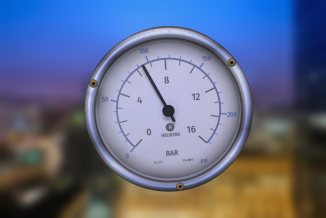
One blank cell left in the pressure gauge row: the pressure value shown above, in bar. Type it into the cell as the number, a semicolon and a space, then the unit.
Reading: 6.5; bar
